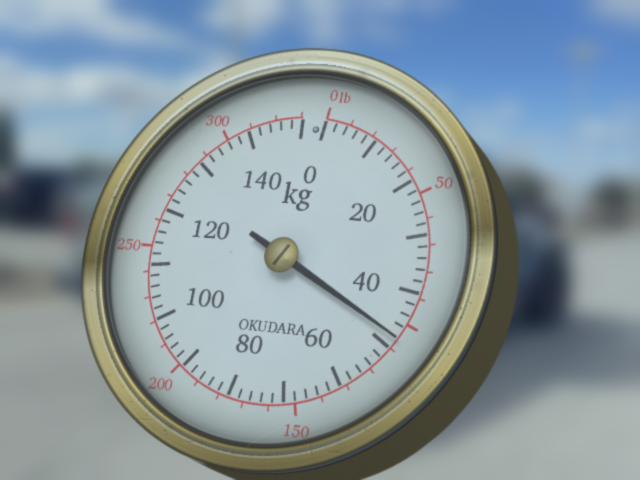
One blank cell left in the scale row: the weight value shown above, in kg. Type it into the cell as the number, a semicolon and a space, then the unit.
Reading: 48; kg
